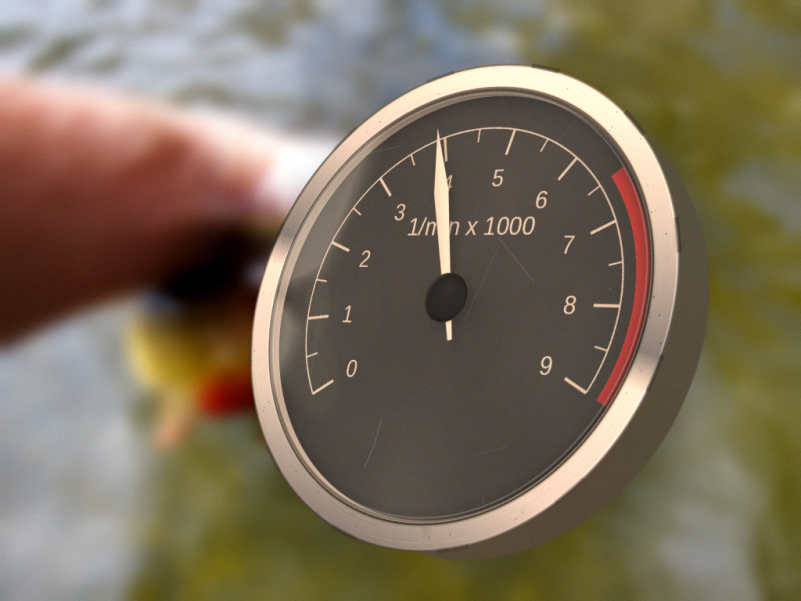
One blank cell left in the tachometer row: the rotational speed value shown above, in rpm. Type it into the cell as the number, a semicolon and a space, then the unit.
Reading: 4000; rpm
